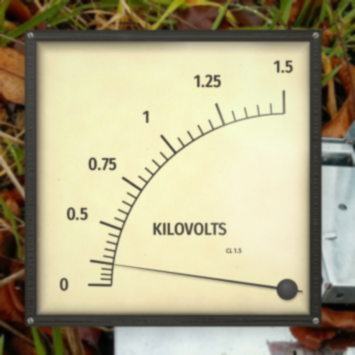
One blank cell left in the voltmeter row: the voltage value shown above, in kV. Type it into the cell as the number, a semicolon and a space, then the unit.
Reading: 0.25; kV
